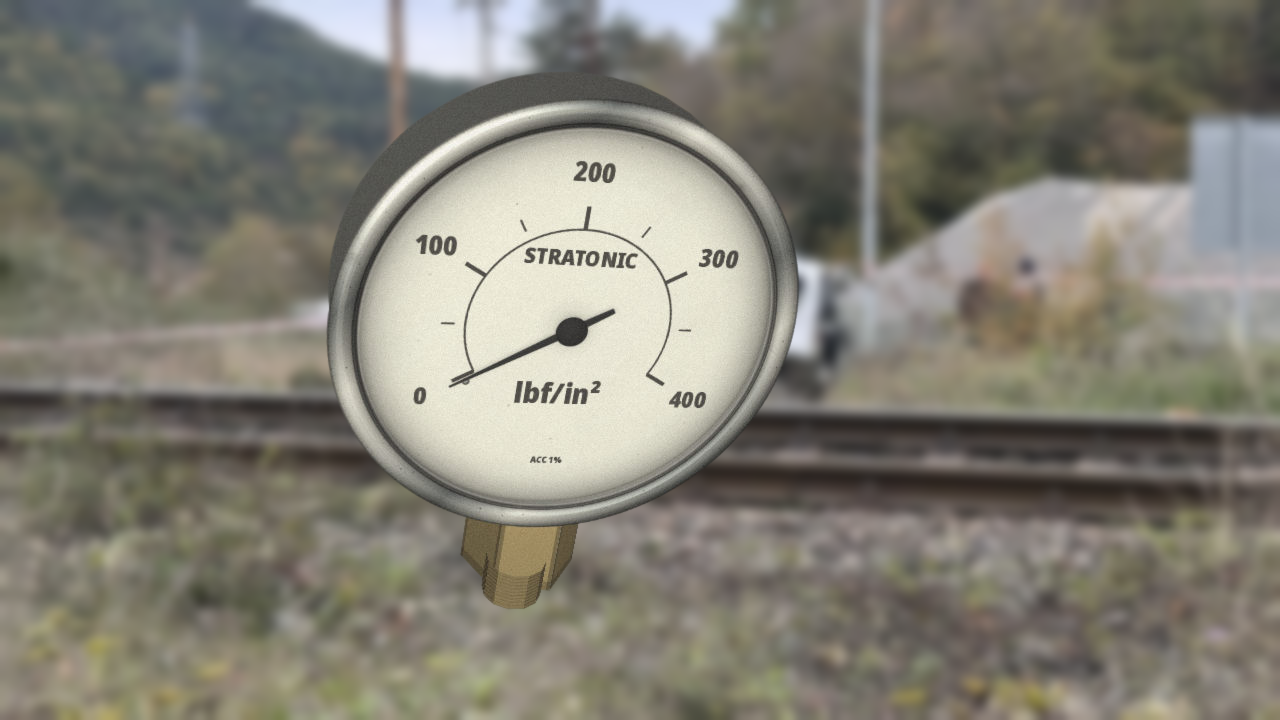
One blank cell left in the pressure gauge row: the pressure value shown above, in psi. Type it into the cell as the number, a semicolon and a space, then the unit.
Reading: 0; psi
